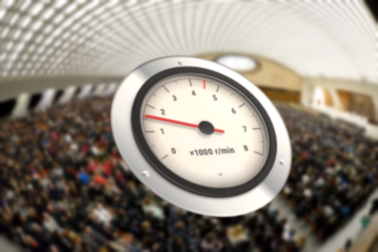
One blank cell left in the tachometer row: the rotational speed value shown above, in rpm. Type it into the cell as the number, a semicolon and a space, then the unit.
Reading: 1500; rpm
